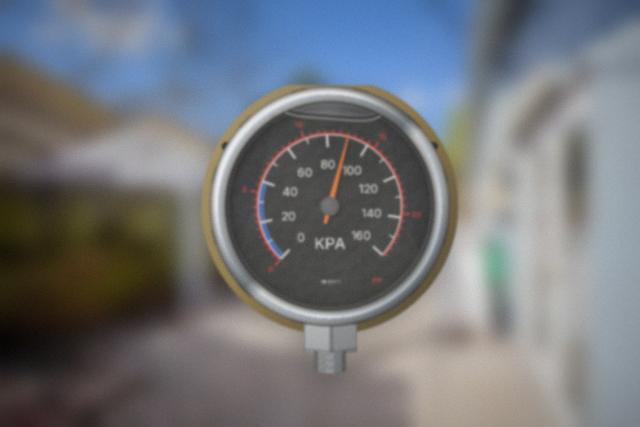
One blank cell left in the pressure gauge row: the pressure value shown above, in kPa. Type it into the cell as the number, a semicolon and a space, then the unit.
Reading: 90; kPa
